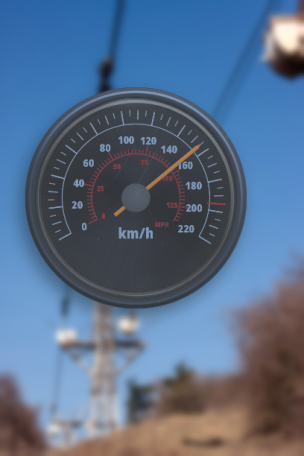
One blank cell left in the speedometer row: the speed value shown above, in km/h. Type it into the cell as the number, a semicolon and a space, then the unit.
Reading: 155; km/h
